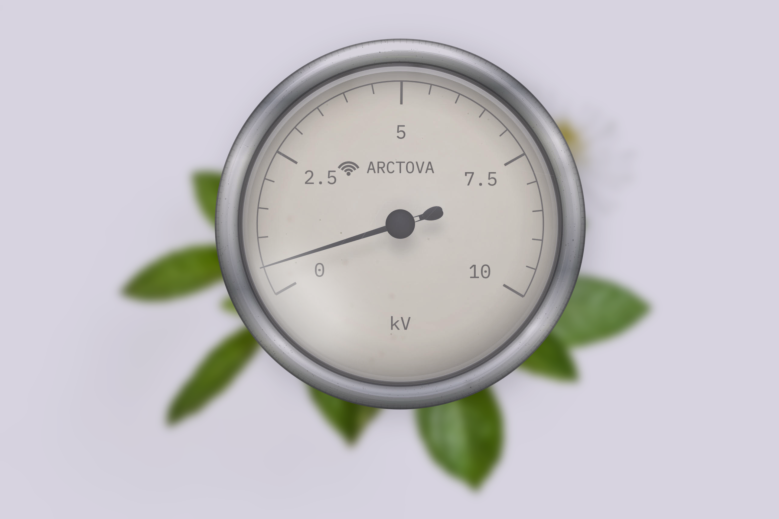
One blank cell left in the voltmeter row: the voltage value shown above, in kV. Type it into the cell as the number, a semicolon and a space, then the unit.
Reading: 0.5; kV
